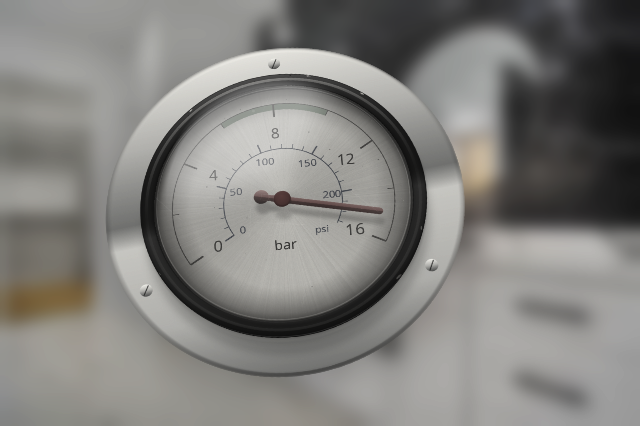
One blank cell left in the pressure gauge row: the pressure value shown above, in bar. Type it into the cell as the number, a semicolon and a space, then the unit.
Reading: 15; bar
